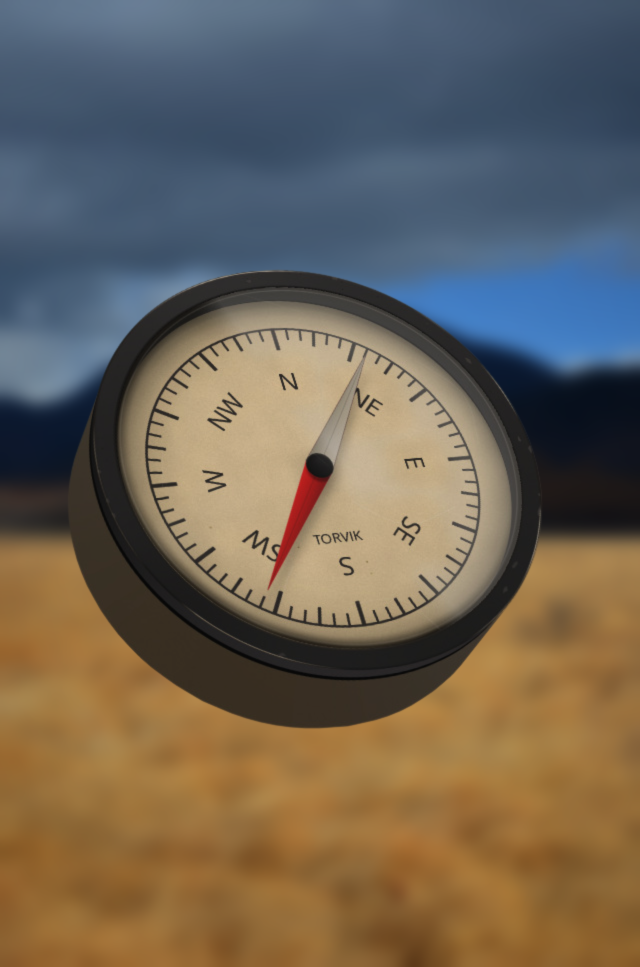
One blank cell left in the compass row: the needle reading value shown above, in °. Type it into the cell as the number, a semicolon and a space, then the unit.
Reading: 215; °
